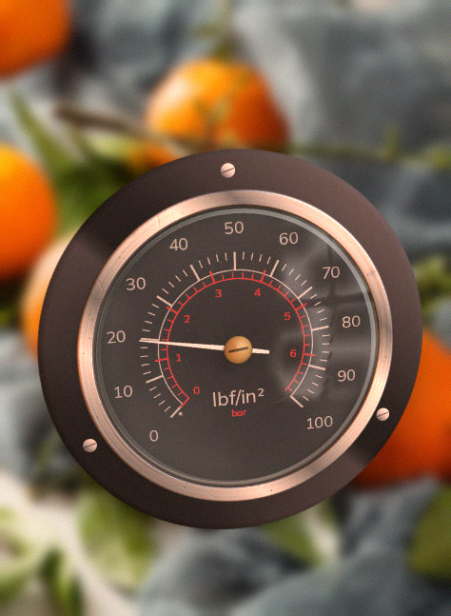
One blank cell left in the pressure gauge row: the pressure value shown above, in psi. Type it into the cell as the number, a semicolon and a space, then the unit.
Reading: 20; psi
